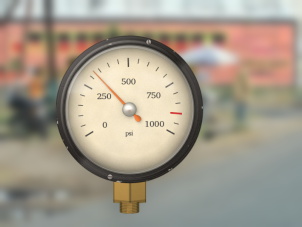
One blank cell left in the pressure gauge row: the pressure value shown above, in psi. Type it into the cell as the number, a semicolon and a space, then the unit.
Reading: 325; psi
